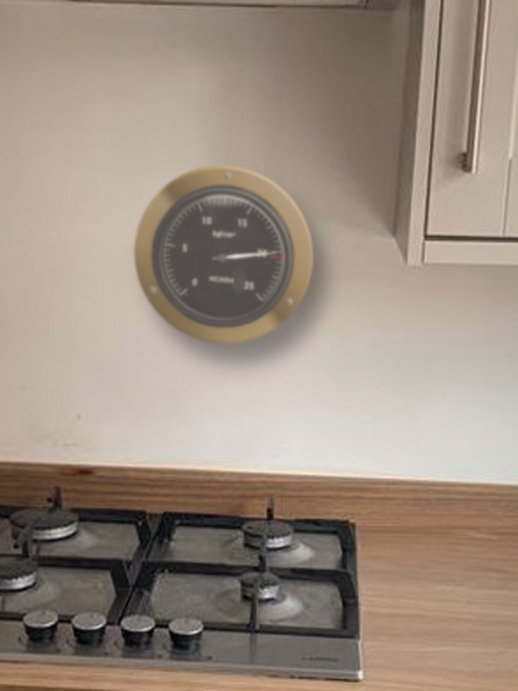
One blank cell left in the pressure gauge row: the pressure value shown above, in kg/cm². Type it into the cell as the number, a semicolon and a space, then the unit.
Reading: 20; kg/cm²
